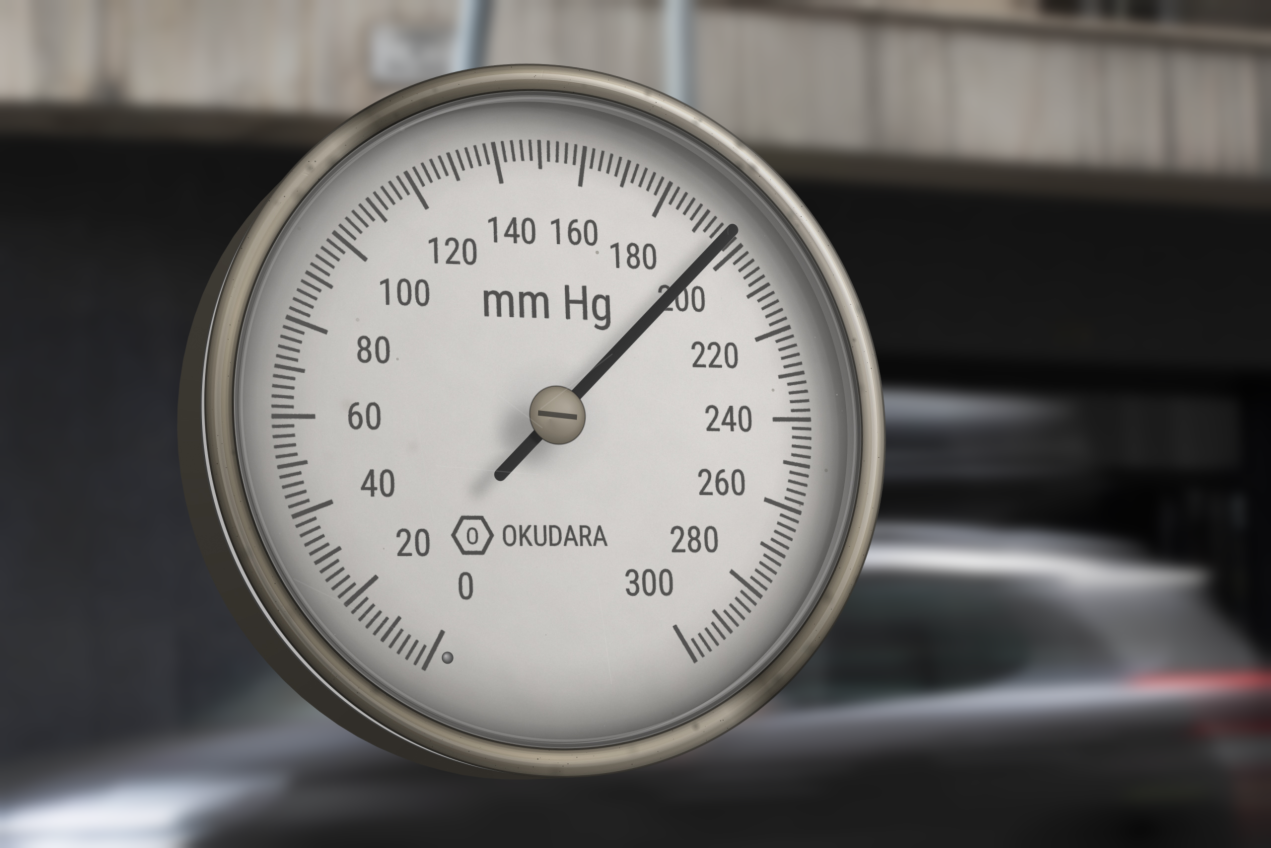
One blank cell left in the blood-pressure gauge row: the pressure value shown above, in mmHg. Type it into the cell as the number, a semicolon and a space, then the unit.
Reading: 196; mmHg
